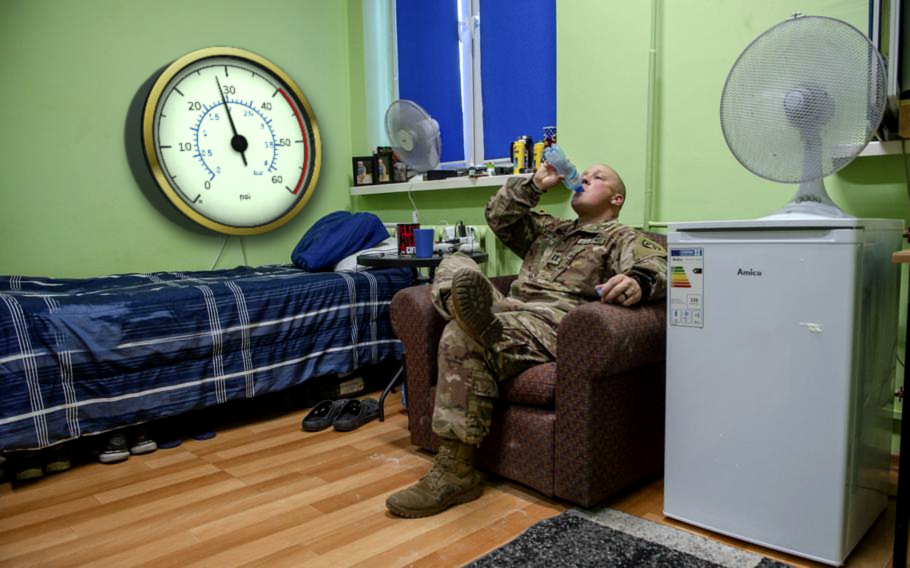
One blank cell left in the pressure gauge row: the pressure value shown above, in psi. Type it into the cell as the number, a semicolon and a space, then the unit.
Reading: 27.5; psi
